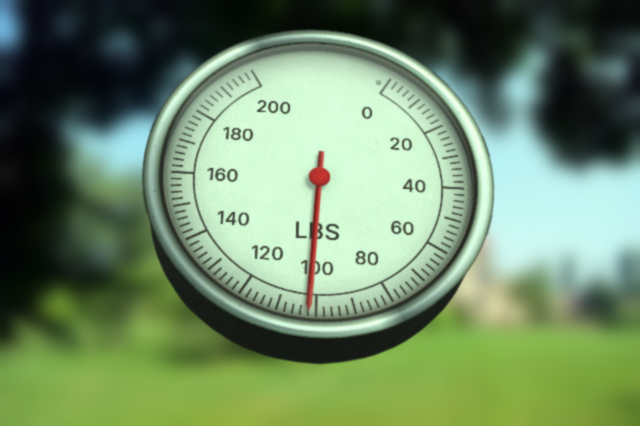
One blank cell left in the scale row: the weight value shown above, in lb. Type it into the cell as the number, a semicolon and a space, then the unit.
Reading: 102; lb
